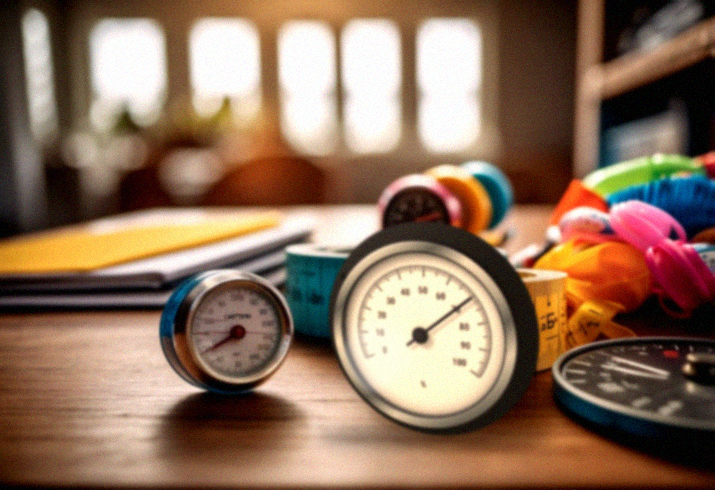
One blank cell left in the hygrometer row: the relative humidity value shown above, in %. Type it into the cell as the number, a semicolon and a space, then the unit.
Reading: 70; %
